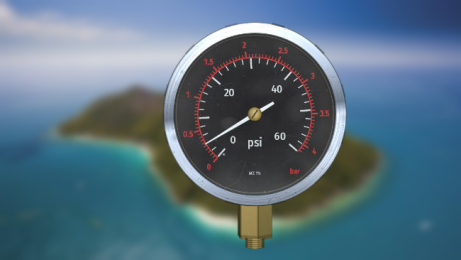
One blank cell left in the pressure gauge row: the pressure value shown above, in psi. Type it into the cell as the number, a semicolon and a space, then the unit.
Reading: 4; psi
